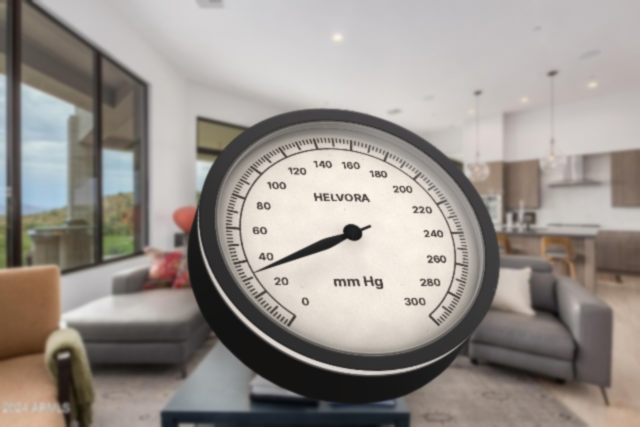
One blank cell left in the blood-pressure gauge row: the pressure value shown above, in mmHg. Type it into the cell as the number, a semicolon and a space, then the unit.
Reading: 30; mmHg
